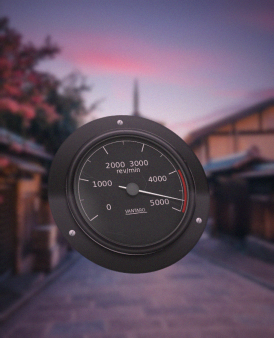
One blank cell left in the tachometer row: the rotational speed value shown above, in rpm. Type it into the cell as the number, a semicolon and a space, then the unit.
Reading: 4750; rpm
